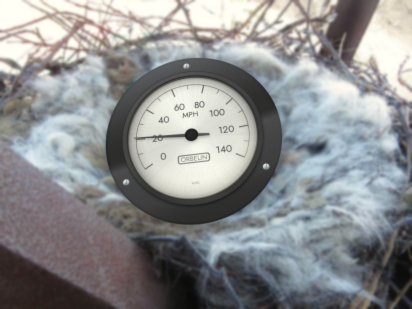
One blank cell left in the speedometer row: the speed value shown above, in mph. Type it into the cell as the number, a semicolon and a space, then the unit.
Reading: 20; mph
